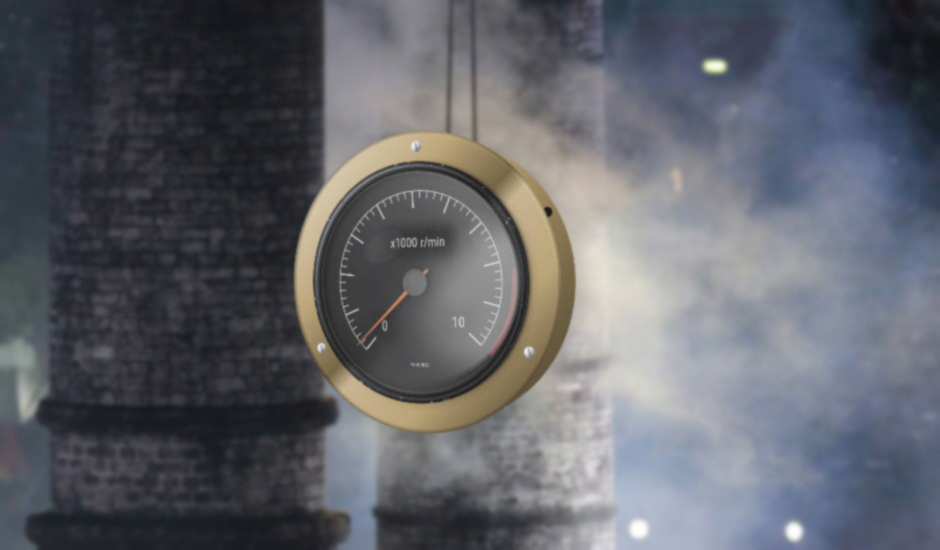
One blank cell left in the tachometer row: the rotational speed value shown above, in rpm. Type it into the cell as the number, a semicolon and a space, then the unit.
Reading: 200; rpm
